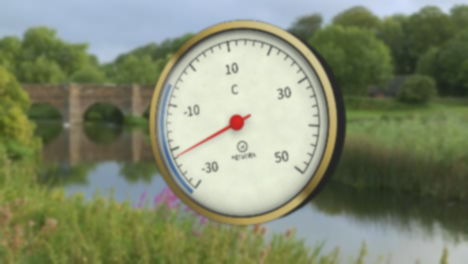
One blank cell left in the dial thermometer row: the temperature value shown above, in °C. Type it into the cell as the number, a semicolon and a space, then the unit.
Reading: -22; °C
